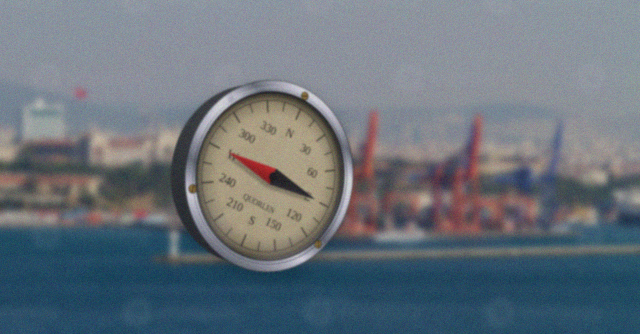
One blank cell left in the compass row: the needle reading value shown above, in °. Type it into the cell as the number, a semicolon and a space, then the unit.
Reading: 270; °
